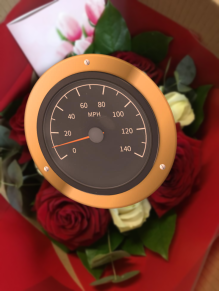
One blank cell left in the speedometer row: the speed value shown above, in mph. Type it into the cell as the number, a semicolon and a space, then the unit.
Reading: 10; mph
